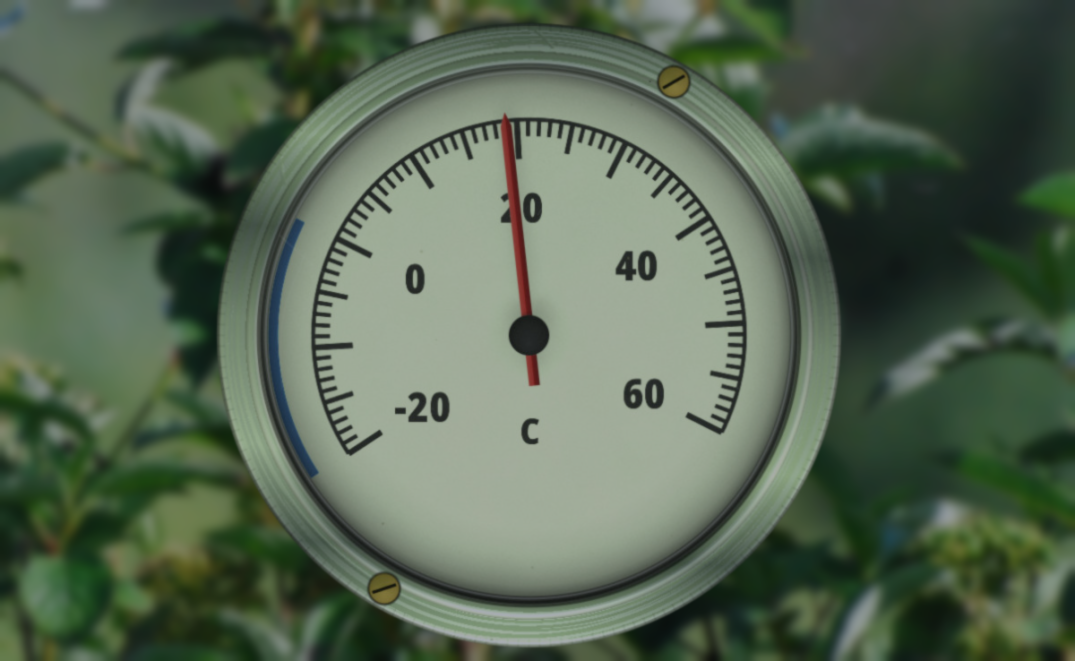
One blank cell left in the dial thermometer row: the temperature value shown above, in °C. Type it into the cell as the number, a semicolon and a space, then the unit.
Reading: 19; °C
